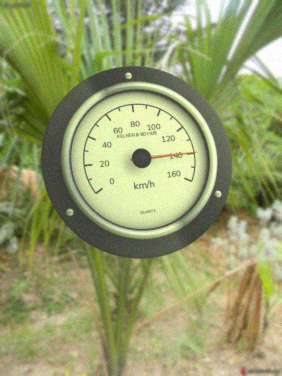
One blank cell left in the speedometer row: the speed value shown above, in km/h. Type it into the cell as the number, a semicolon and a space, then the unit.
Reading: 140; km/h
